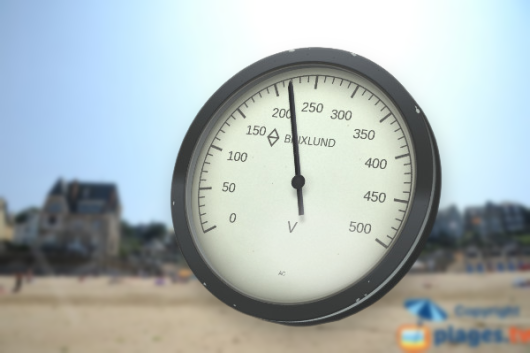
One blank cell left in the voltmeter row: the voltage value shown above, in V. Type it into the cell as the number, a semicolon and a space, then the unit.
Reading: 220; V
